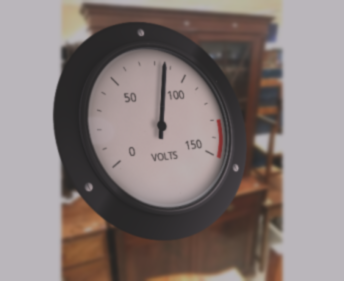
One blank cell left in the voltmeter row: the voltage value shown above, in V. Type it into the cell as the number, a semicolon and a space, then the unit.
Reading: 85; V
